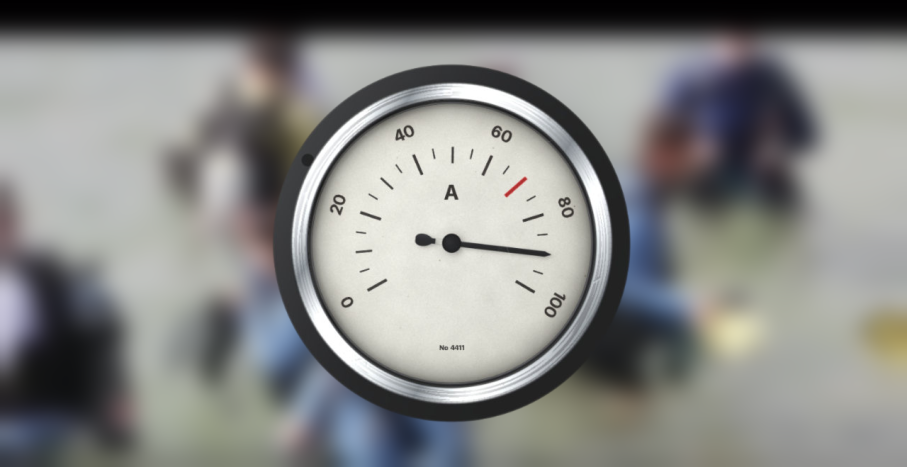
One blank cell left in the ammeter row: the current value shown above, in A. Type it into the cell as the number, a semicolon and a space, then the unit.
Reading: 90; A
